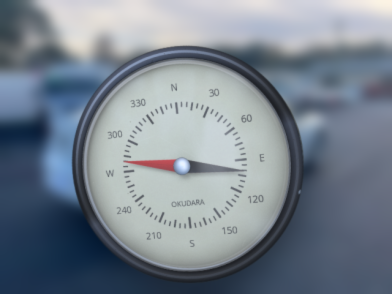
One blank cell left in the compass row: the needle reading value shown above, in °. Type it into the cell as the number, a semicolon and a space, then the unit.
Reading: 280; °
